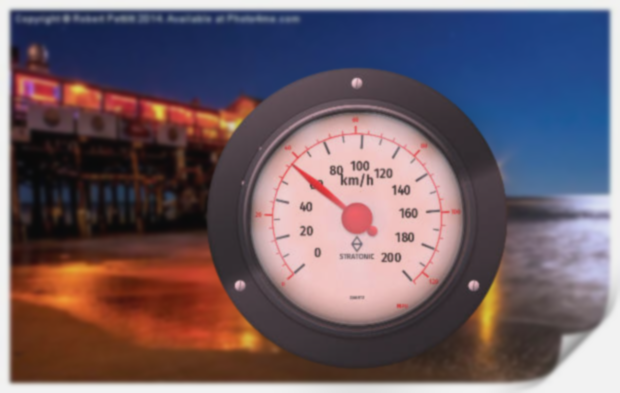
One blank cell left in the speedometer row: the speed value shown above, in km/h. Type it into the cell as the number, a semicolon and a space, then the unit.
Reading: 60; km/h
